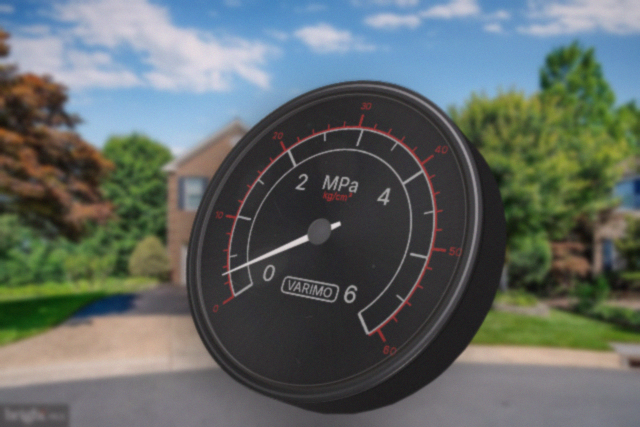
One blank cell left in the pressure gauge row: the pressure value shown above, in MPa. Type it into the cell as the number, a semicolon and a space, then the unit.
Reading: 0.25; MPa
